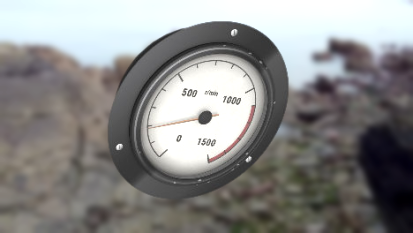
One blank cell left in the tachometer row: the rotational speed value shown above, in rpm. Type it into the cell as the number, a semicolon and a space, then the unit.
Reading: 200; rpm
